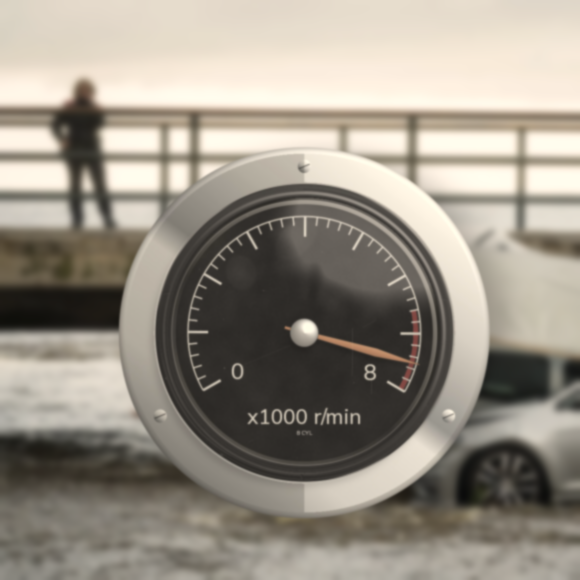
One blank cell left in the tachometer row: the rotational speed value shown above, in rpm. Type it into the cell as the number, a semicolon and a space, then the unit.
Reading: 7500; rpm
